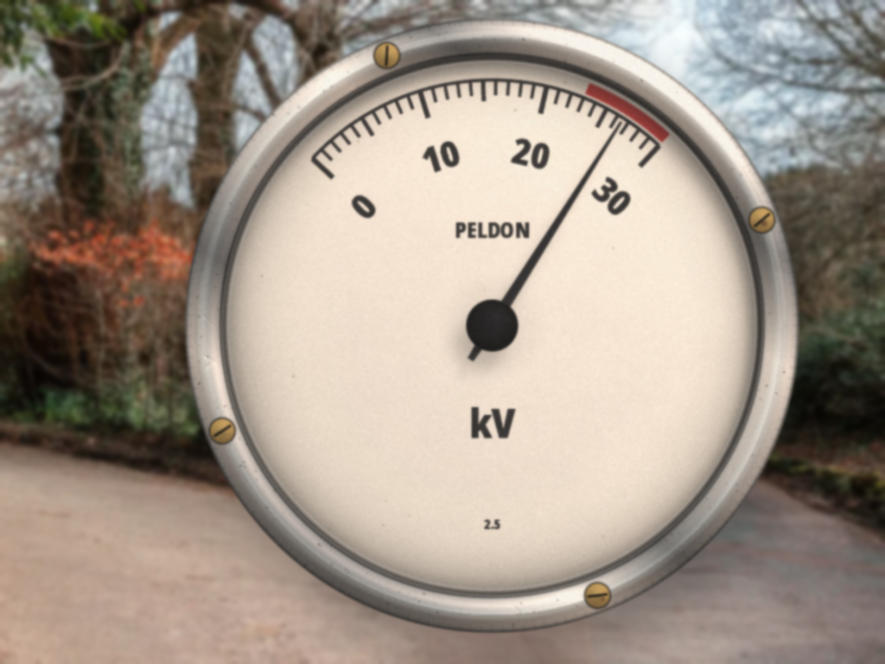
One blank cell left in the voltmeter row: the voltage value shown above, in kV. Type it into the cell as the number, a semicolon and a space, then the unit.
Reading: 26.5; kV
